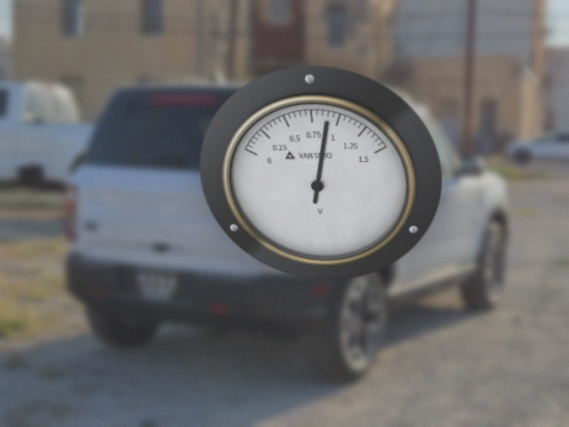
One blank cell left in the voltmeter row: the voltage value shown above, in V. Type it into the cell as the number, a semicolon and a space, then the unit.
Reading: 0.9; V
